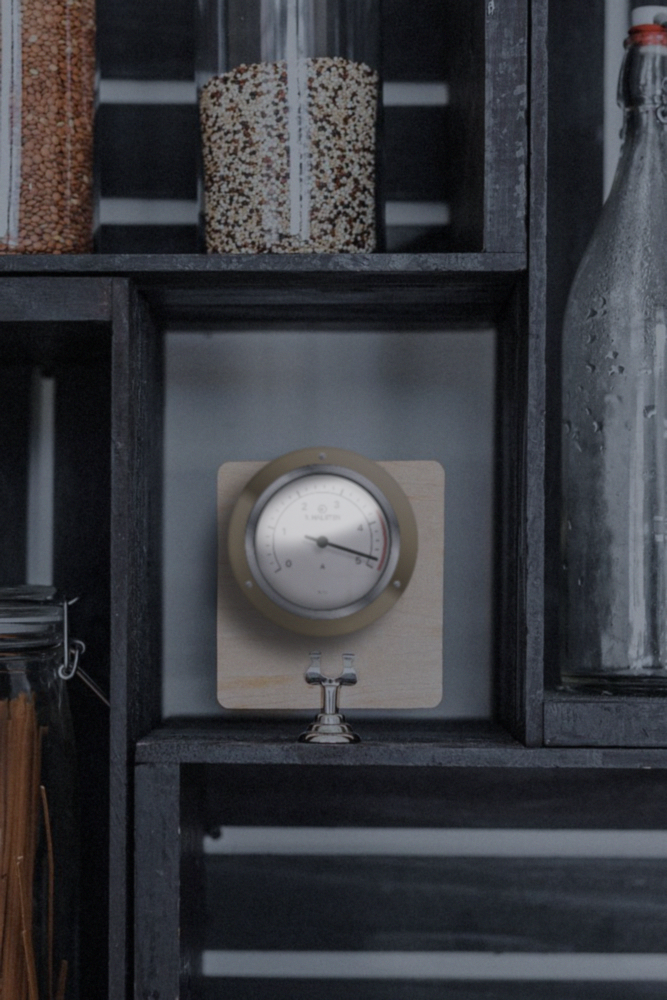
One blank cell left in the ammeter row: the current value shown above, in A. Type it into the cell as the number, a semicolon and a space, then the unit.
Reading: 4.8; A
